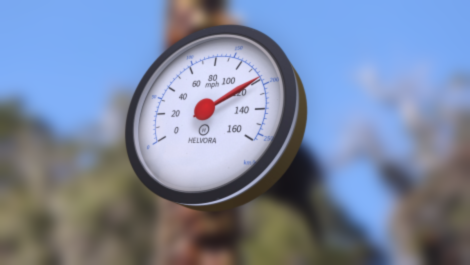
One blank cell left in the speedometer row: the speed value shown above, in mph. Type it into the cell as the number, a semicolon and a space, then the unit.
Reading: 120; mph
